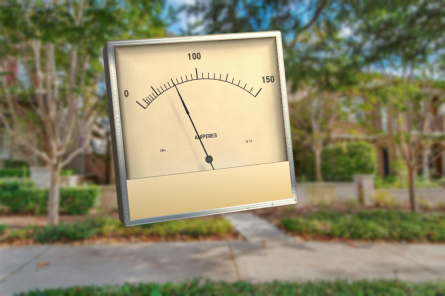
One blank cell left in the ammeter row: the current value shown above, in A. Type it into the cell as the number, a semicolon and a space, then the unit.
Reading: 75; A
